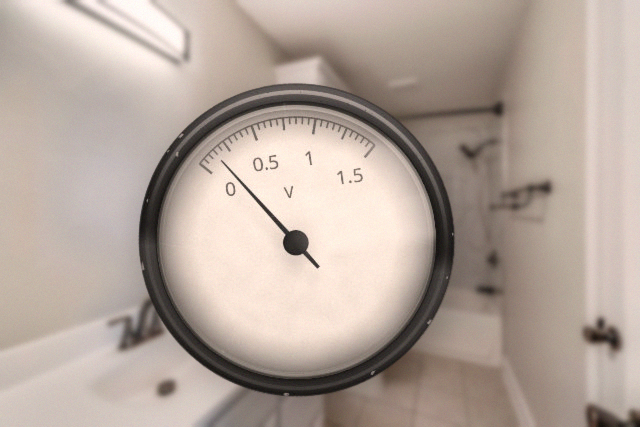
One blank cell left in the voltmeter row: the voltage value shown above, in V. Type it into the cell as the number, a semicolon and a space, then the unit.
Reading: 0.15; V
